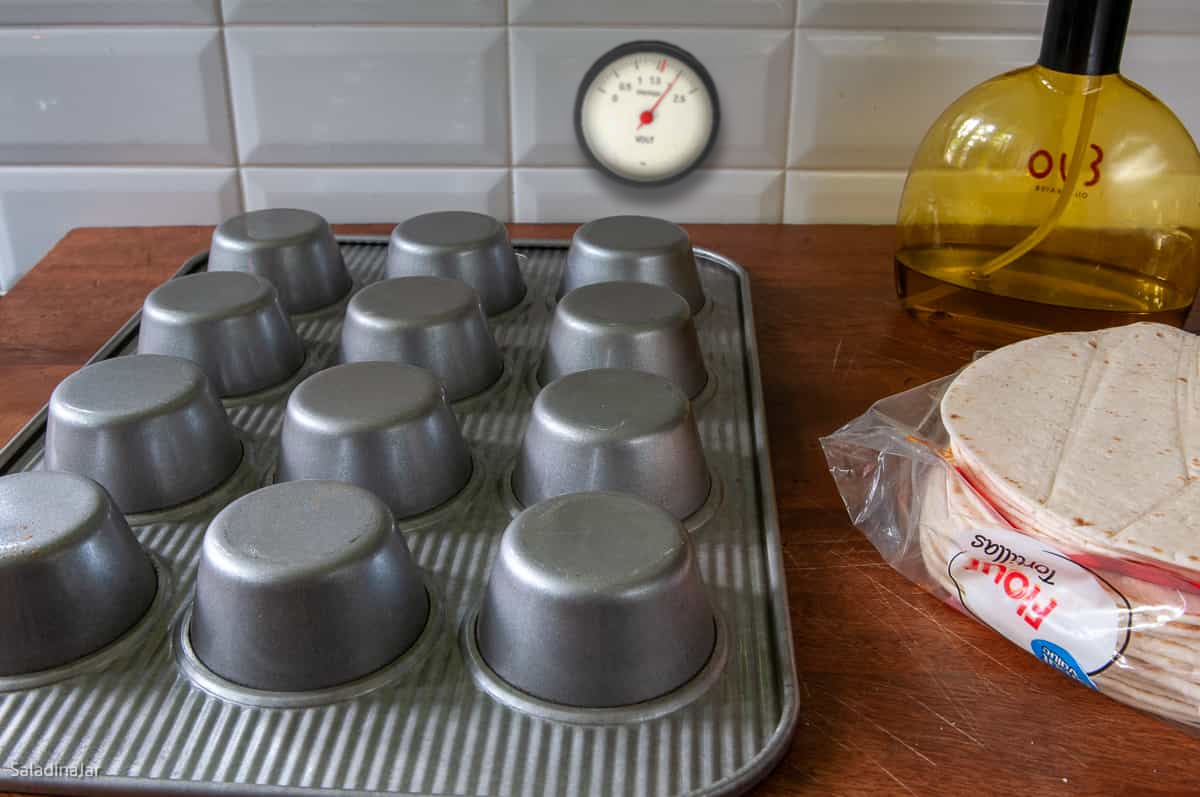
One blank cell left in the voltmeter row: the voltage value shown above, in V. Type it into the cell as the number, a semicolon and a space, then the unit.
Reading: 2; V
